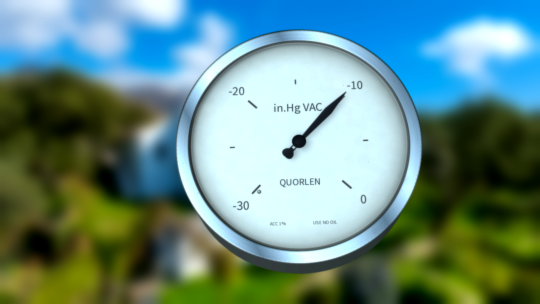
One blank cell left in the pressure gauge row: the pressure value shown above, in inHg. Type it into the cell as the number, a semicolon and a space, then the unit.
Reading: -10; inHg
